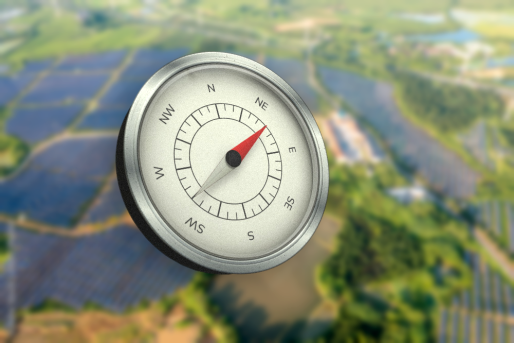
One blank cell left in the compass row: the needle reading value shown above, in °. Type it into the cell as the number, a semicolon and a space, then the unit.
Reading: 60; °
